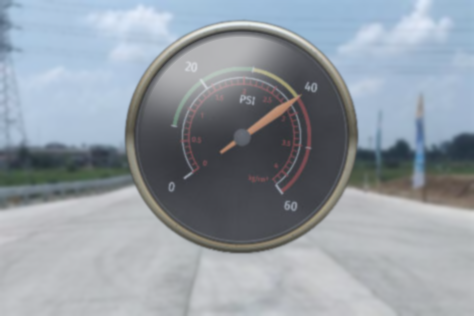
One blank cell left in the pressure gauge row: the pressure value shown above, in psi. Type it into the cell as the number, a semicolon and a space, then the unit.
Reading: 40; psi
